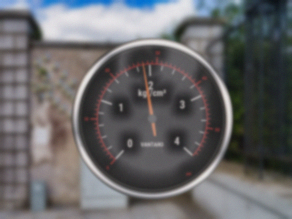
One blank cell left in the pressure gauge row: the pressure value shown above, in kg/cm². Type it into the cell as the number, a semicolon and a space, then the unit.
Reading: 1.9; kg/cm²
